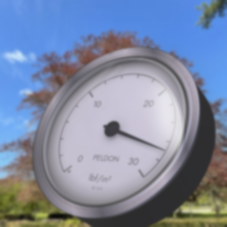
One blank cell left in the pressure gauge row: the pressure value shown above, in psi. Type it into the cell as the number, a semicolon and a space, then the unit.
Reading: 27; psi
